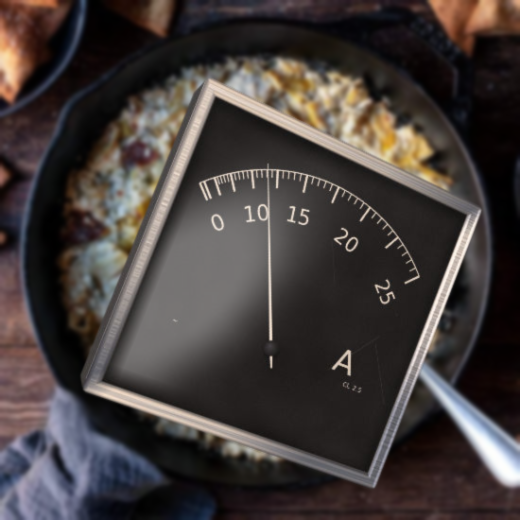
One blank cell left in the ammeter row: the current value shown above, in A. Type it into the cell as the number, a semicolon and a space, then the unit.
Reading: 11.5; A
